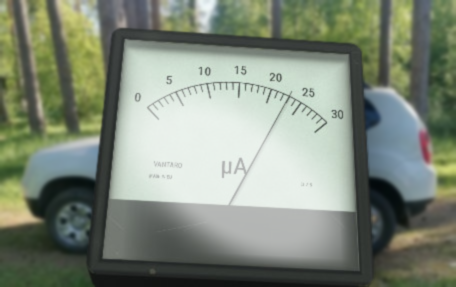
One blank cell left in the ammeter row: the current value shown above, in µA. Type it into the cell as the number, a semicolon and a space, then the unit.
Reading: 23; µA
